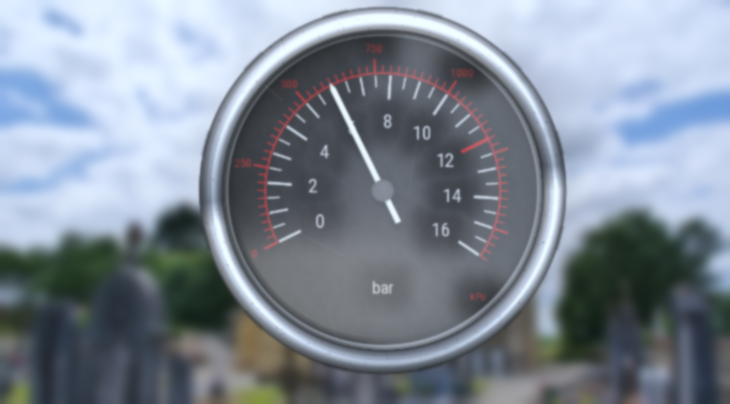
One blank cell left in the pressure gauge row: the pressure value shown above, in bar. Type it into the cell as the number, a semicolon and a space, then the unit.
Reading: 6; bar
